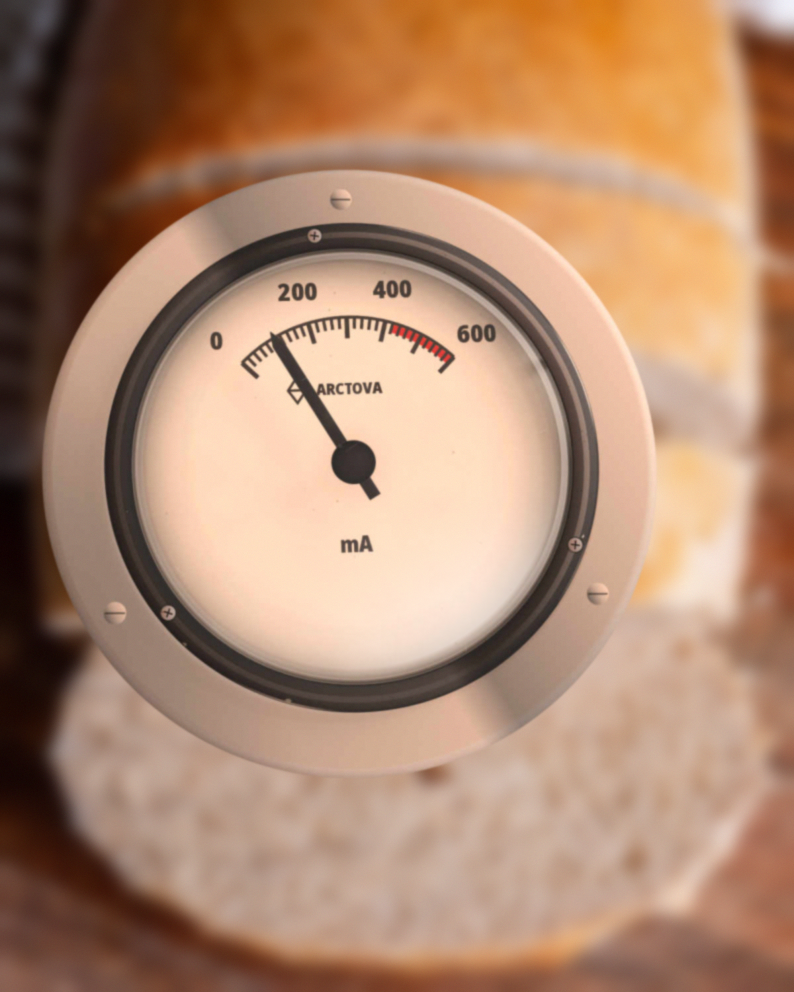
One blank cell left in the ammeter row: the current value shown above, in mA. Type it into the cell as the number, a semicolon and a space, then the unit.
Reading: 100; mA
